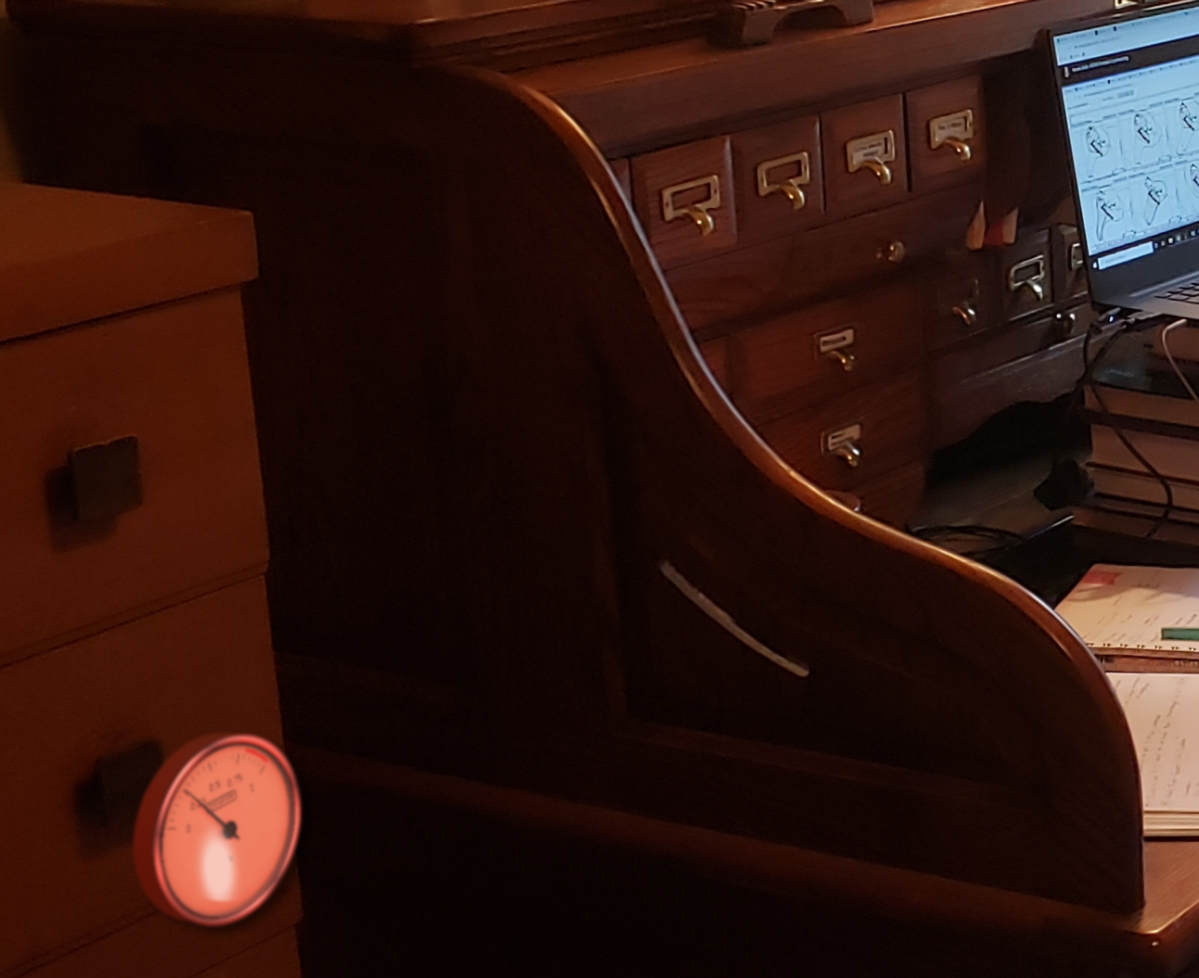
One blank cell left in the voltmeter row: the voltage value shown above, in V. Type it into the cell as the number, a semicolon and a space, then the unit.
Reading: 0.25; V
